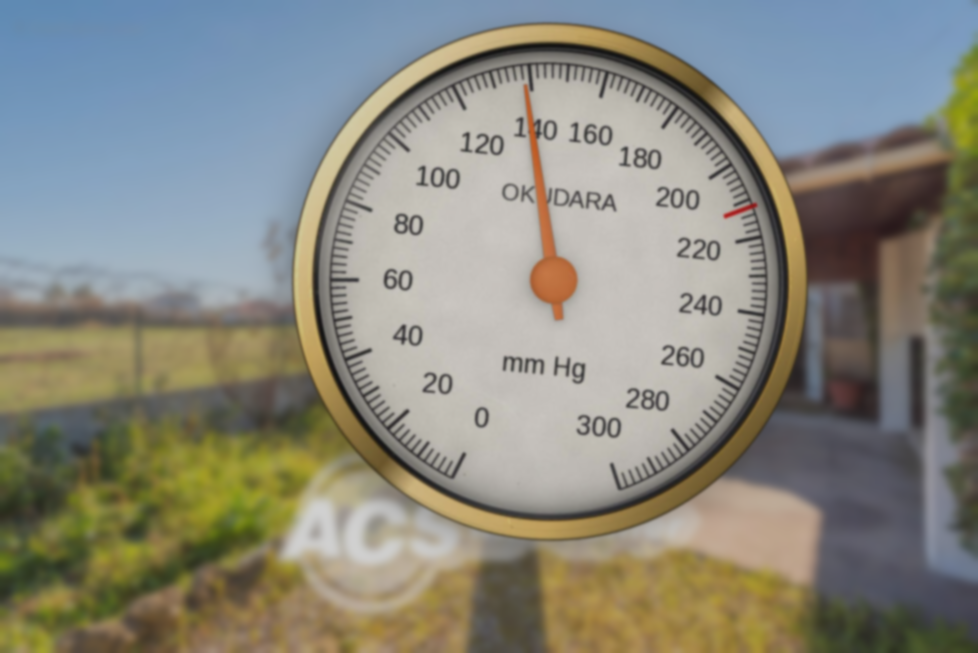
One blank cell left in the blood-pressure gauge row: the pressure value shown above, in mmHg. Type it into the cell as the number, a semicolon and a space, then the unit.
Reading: 138; mmHg
